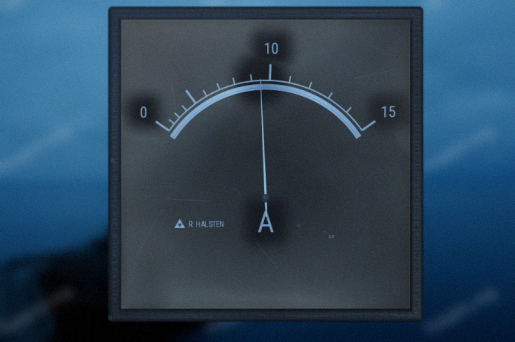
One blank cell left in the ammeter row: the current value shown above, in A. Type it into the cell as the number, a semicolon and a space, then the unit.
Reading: 9.5; A
